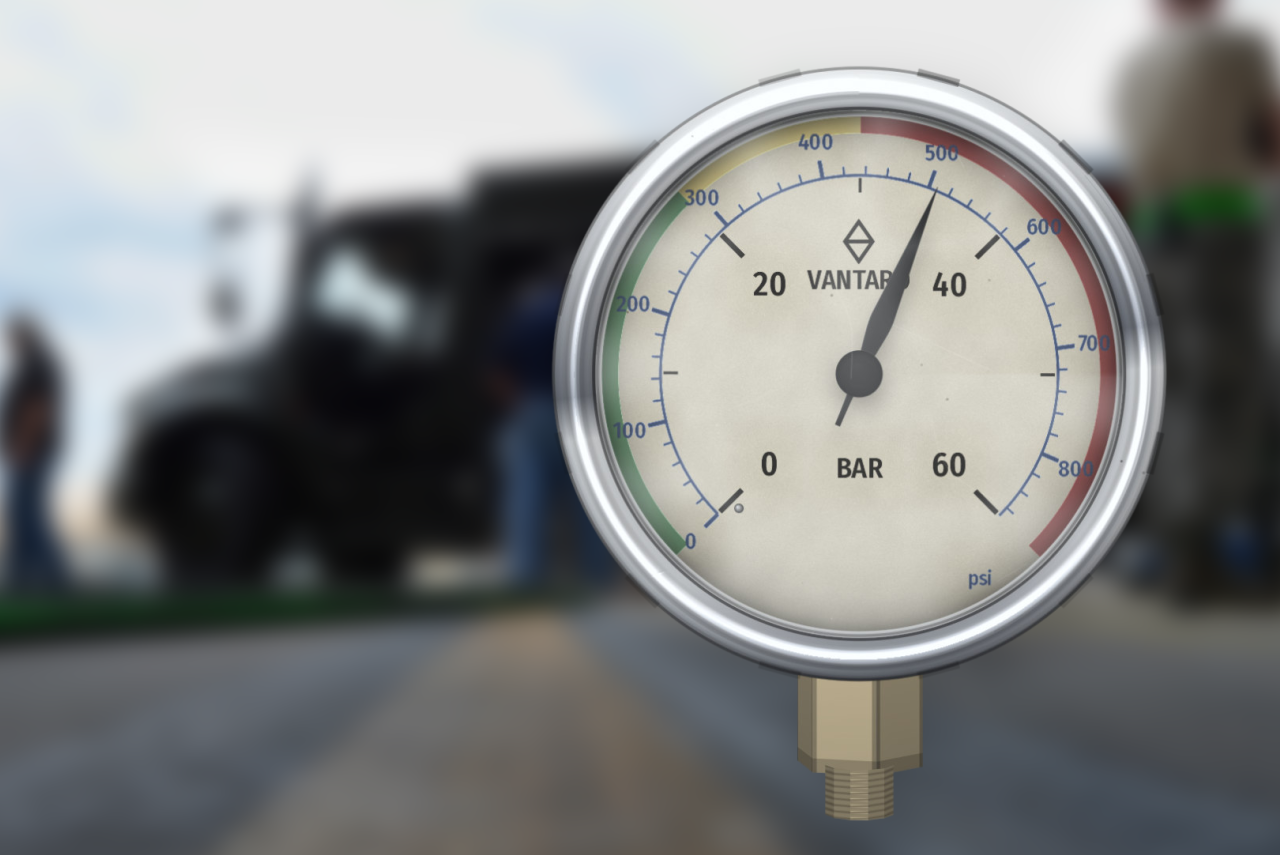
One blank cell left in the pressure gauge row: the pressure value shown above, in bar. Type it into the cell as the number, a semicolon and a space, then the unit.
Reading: 35; bar
